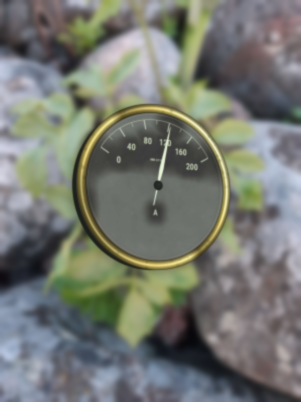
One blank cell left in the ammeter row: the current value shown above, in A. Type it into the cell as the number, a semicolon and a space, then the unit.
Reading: 120; A
